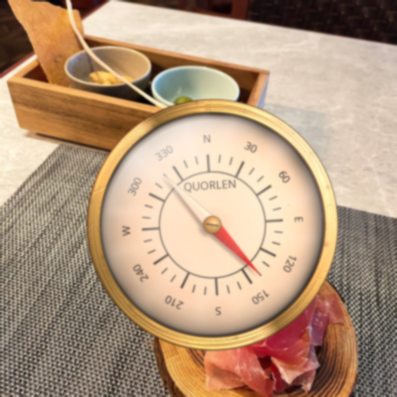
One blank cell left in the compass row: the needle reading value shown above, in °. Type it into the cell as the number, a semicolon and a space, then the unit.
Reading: 140; °
